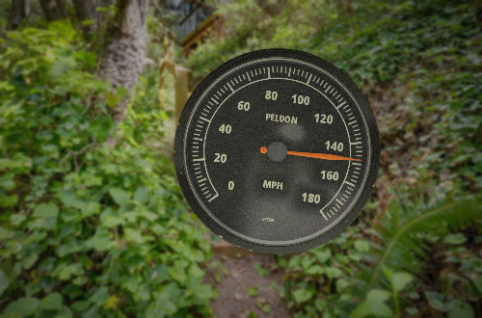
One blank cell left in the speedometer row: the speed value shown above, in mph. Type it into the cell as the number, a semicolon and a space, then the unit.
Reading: 148; mph
